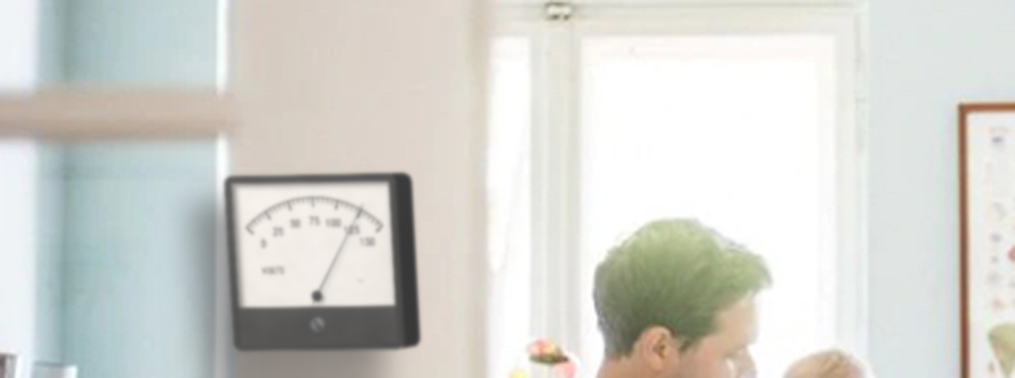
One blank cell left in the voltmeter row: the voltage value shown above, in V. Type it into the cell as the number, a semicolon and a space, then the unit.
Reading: 125; V
